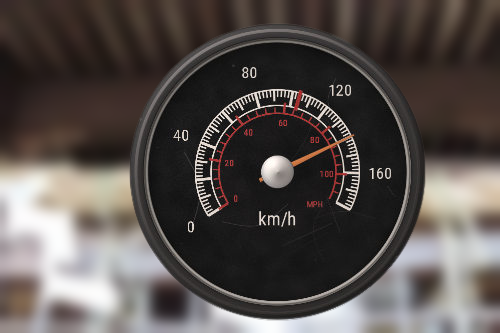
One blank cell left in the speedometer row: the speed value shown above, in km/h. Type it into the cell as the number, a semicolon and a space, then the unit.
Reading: 140; km/h
